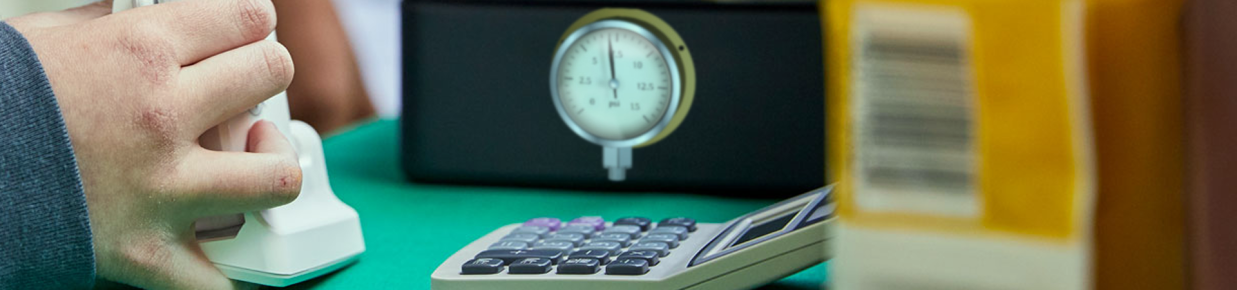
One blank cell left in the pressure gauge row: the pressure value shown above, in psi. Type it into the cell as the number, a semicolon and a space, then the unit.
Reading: 7; psi
